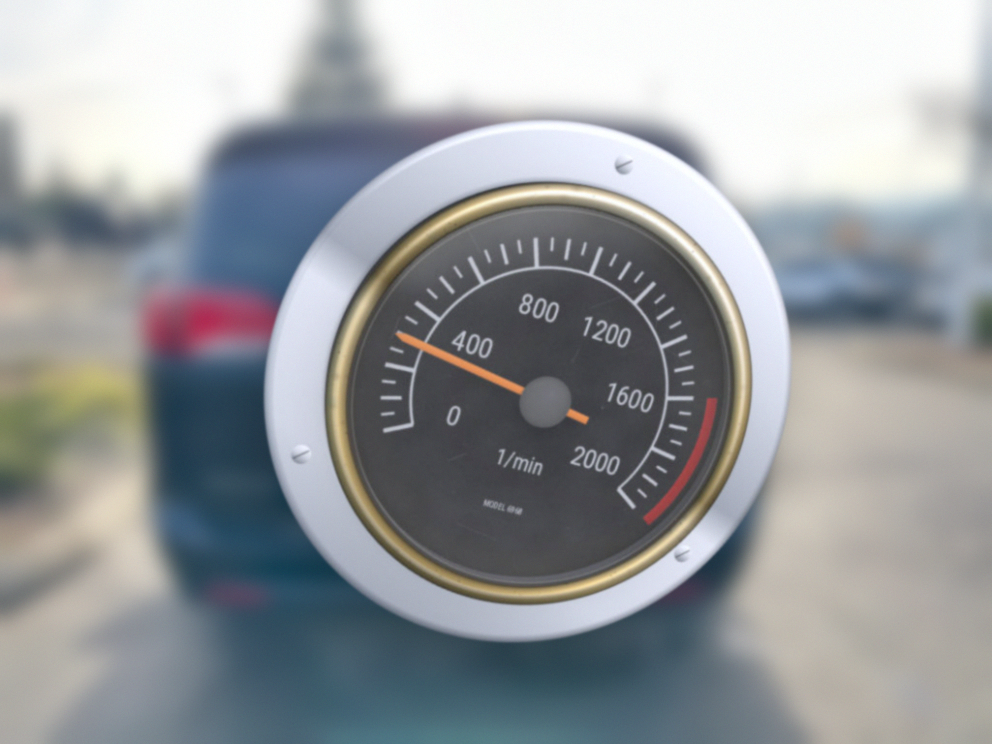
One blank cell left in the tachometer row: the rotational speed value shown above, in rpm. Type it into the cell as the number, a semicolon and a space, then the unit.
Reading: 300; rpm
